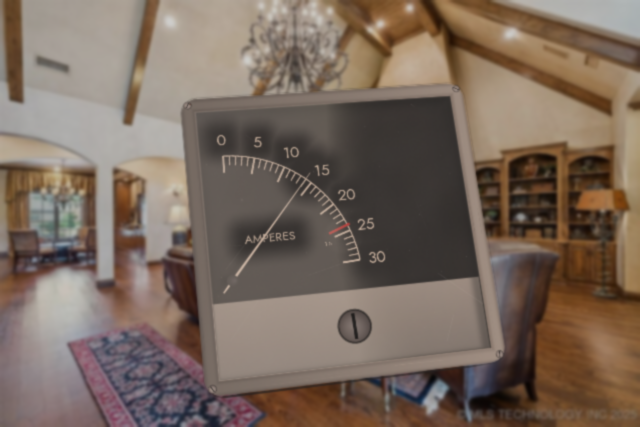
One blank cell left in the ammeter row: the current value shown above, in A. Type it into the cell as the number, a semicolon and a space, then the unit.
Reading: 14; A
